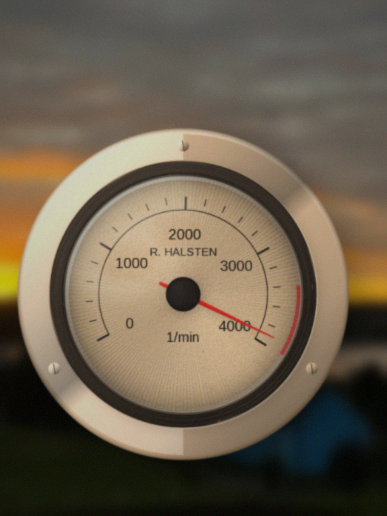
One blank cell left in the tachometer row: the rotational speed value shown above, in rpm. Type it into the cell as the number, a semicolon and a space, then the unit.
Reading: 3900; rpm
